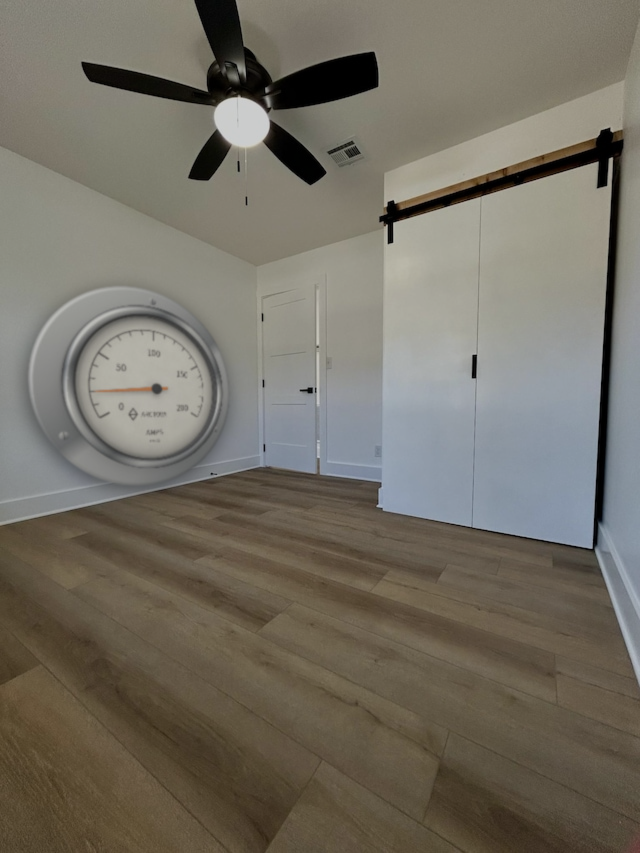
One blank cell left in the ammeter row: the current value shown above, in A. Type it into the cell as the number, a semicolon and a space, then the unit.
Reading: 20; A
